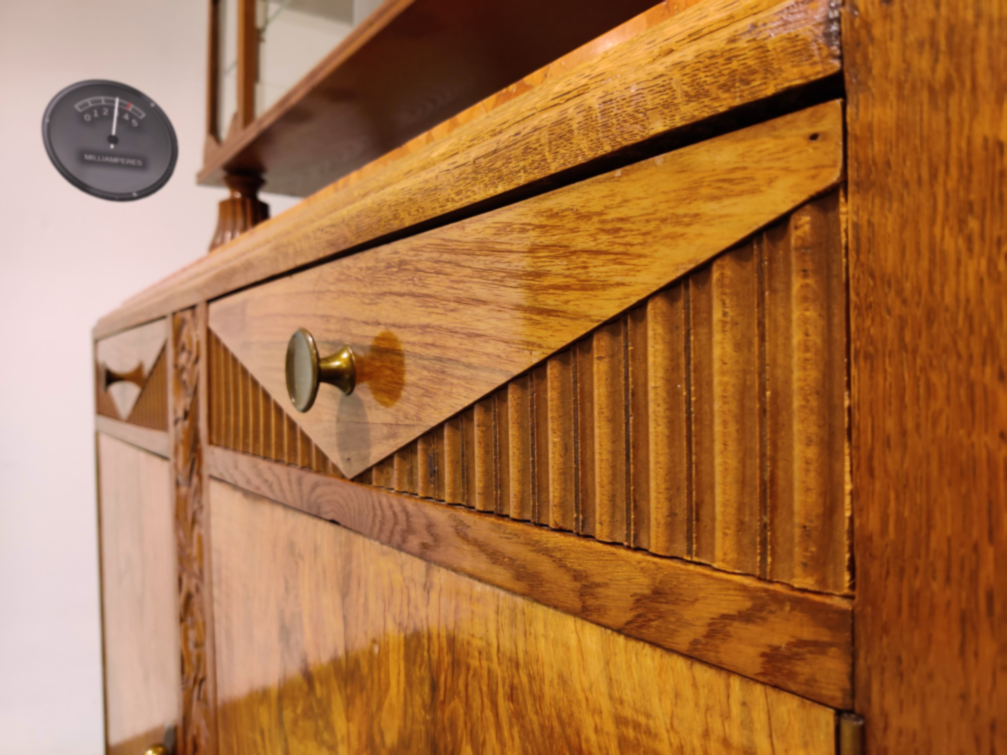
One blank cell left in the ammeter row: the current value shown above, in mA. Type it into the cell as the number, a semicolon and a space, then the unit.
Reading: 3; mA
